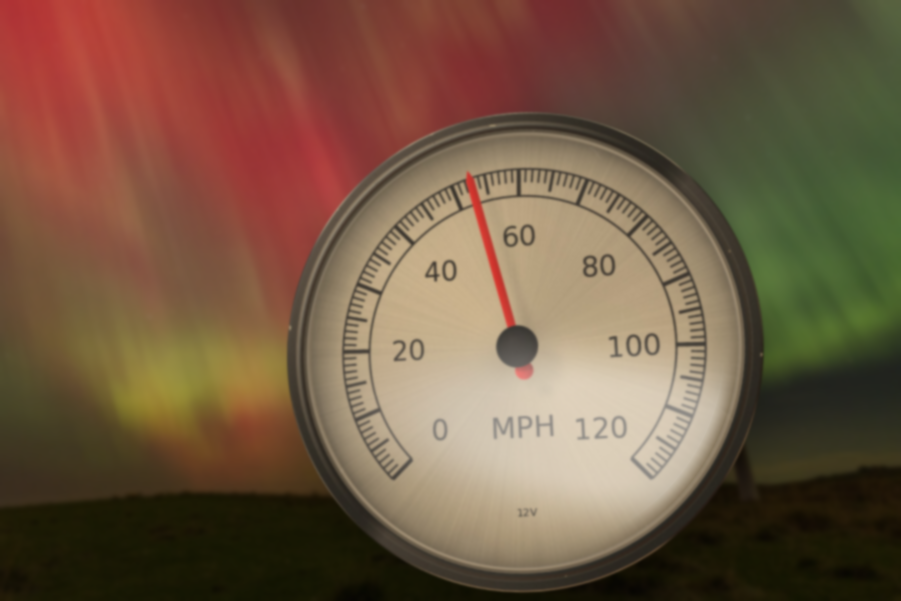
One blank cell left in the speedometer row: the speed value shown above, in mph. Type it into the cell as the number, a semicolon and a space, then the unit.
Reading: 53; mph
